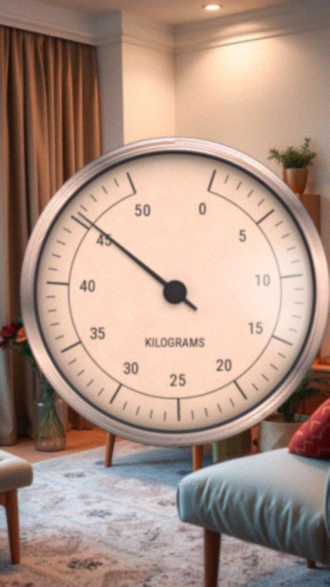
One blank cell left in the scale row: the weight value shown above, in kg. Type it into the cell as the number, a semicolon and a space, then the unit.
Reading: 45.5; kg
